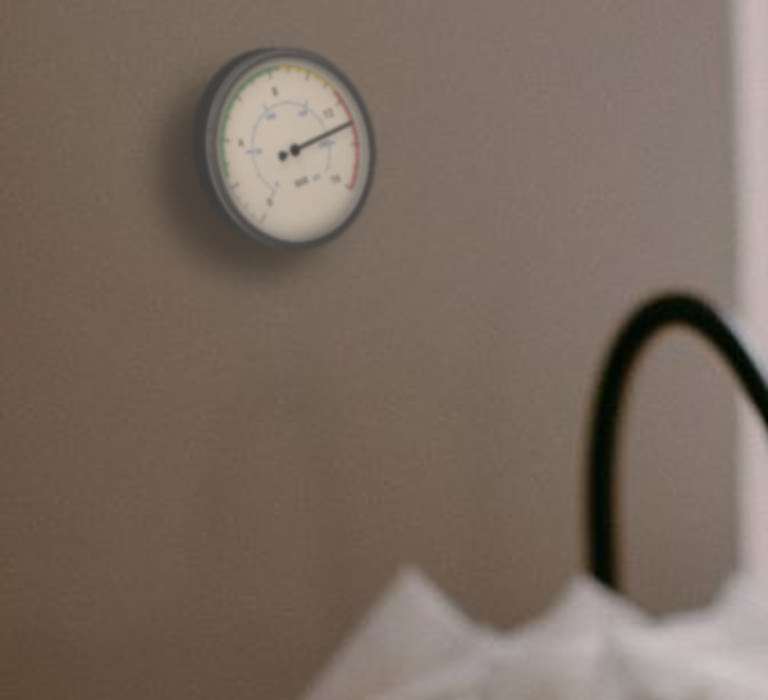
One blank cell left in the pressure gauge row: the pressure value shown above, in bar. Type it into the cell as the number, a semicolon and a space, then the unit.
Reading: 13; bar
